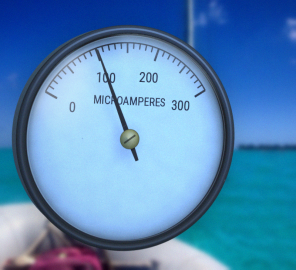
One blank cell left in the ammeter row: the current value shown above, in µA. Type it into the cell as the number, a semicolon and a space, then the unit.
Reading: 100; µA
